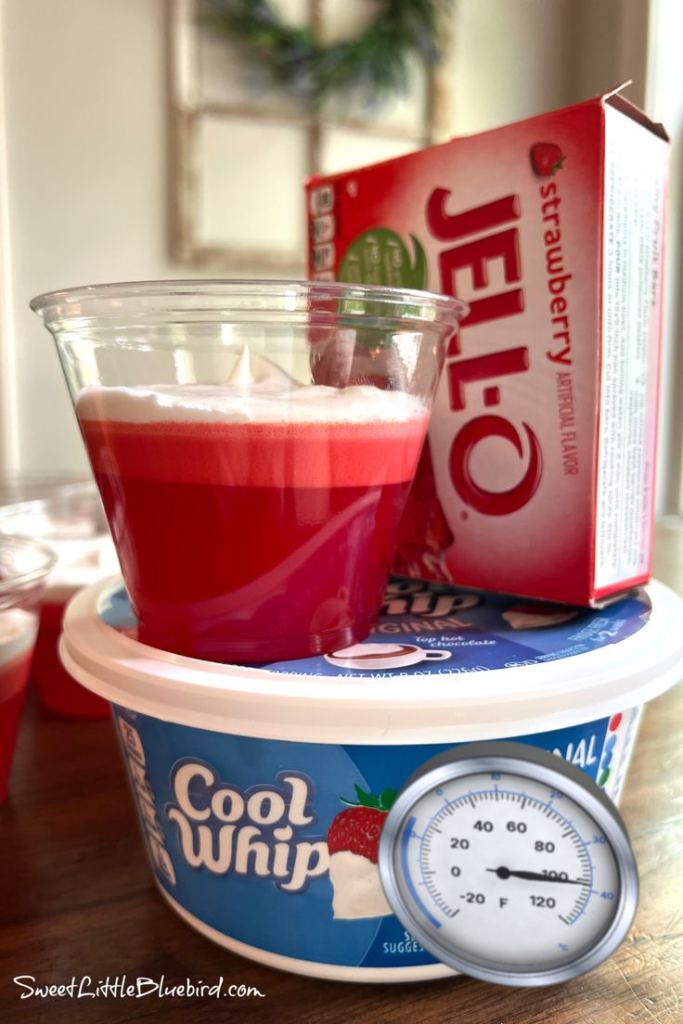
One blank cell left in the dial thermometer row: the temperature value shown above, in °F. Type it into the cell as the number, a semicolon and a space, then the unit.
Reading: 100; °F
